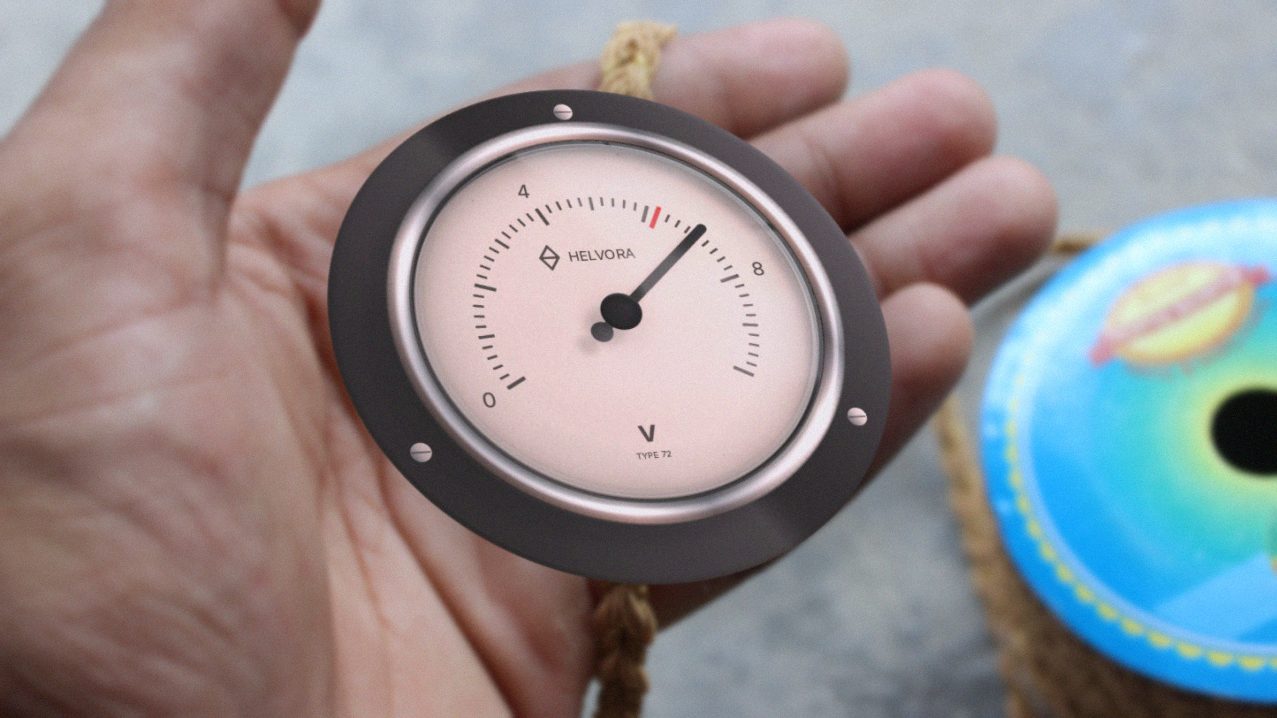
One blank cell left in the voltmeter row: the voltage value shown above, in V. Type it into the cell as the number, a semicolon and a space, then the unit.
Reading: 7; V
